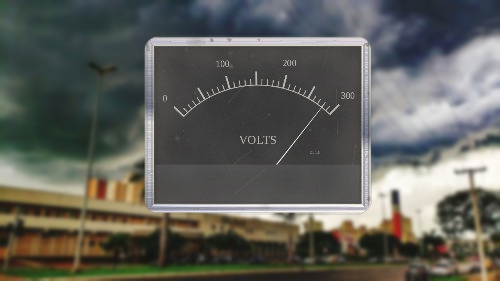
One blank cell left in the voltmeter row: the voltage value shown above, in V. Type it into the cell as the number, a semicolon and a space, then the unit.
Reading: 280; V
